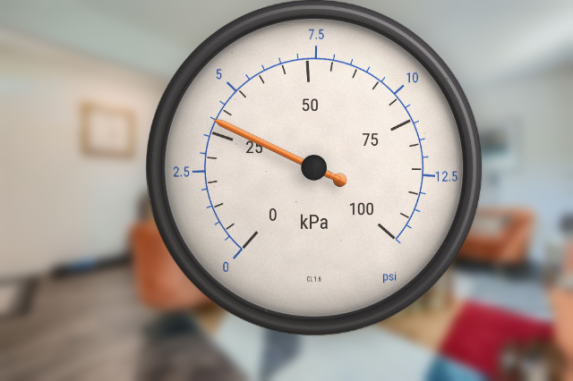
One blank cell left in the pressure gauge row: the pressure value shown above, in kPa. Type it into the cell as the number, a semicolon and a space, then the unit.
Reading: 27.5; kPa
